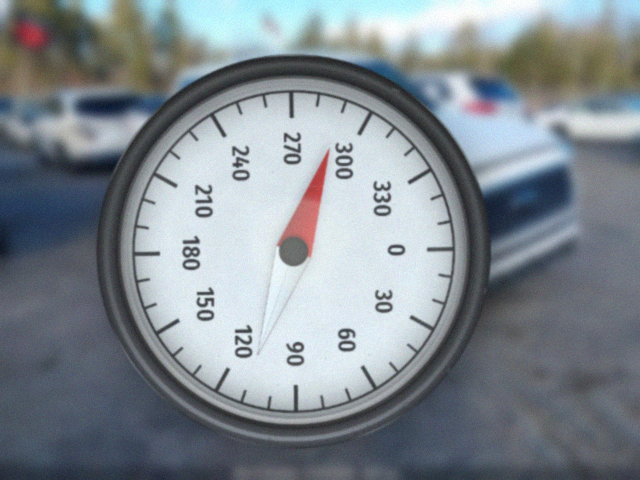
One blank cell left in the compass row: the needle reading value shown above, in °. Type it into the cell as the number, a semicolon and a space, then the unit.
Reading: 290; °
